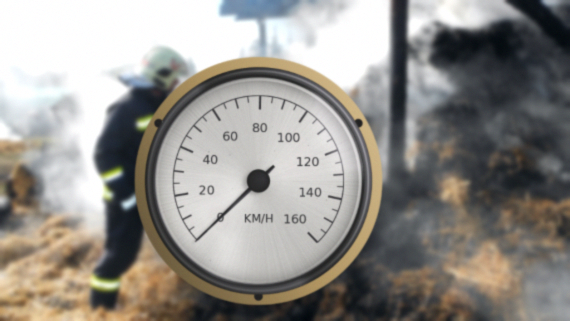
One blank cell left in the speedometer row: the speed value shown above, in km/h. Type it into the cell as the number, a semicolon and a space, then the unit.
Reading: 0; km/h
